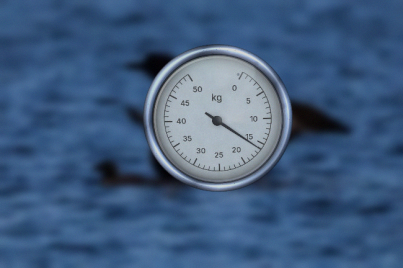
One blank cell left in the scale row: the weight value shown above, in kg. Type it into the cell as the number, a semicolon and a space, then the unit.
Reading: 16; kg
